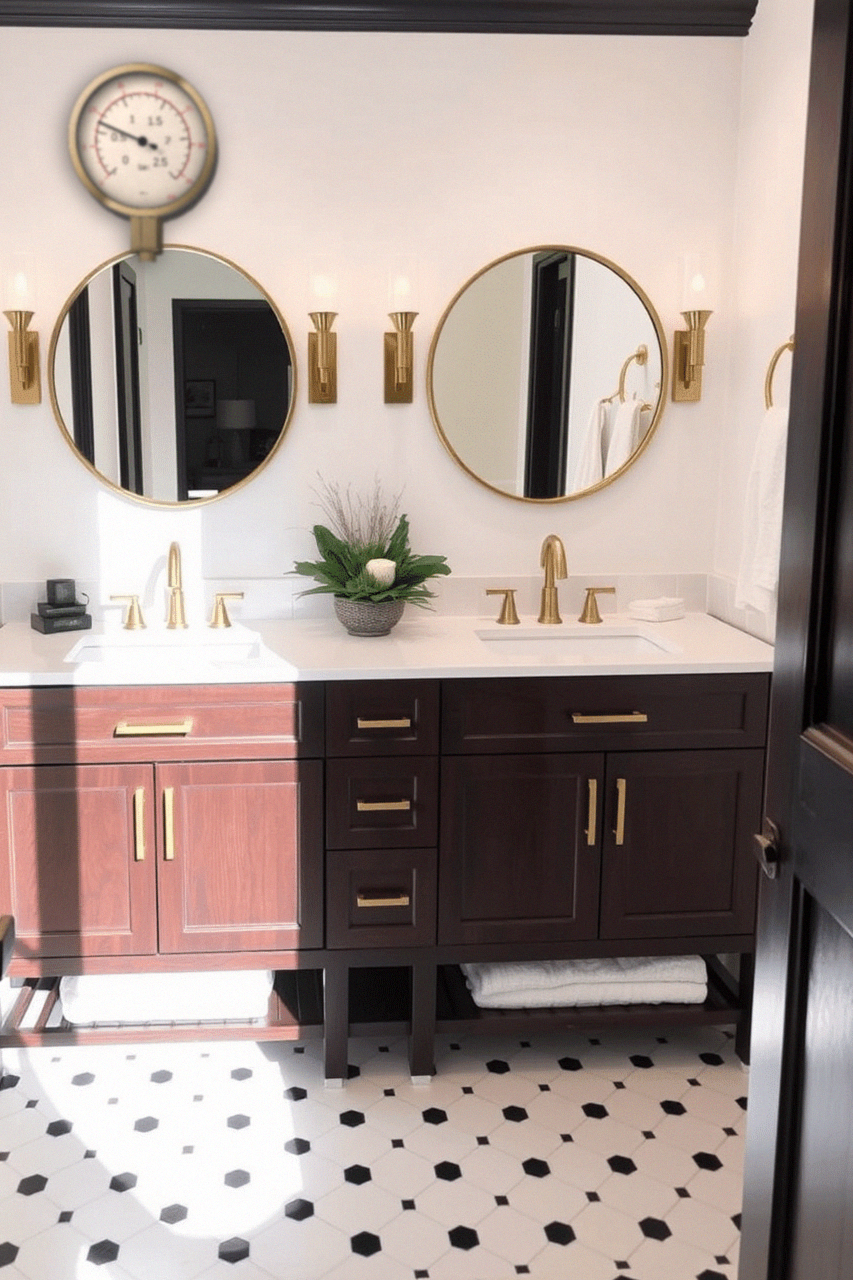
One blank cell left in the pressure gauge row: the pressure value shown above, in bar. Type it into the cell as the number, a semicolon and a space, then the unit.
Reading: 0.6; bar
